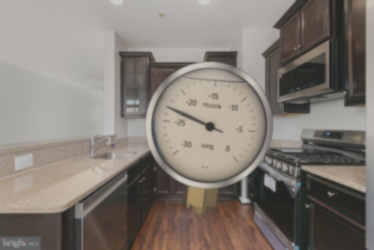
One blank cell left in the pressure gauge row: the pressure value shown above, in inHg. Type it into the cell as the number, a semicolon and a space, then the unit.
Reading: -23; inHg
